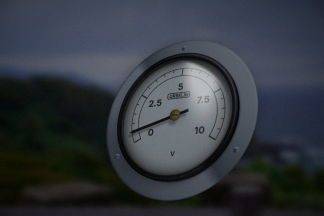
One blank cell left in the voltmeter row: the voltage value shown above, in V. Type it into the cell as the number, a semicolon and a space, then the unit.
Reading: 0.5; V
